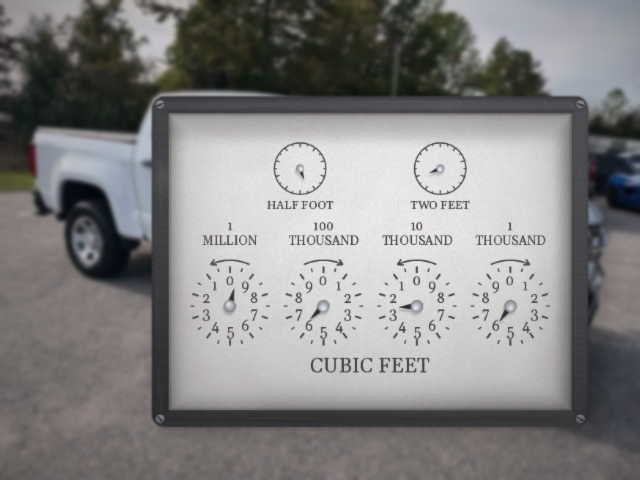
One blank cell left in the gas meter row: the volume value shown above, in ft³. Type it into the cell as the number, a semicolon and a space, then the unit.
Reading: 962600; ft³
